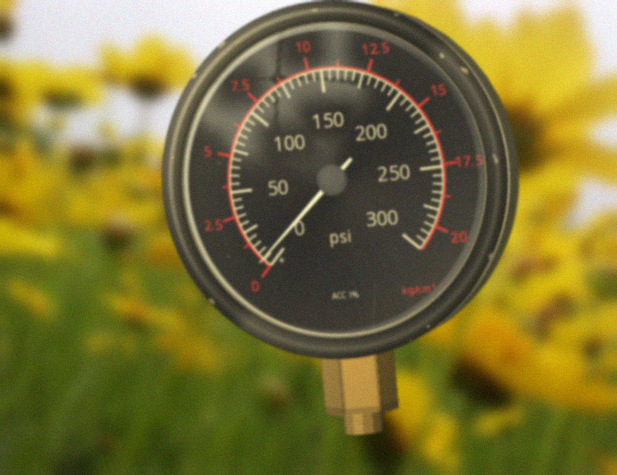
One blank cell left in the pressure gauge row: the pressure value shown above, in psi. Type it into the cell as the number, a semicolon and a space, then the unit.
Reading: 5; psi
